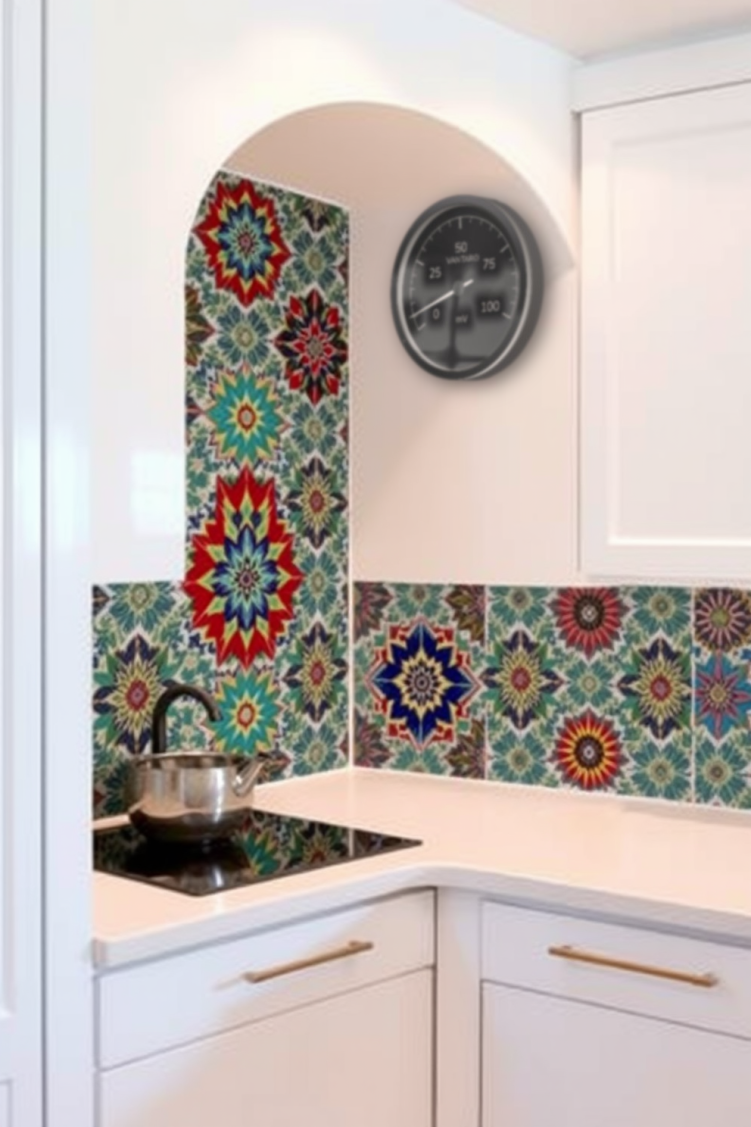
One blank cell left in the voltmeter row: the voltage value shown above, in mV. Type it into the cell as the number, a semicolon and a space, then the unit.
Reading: 5; mV
